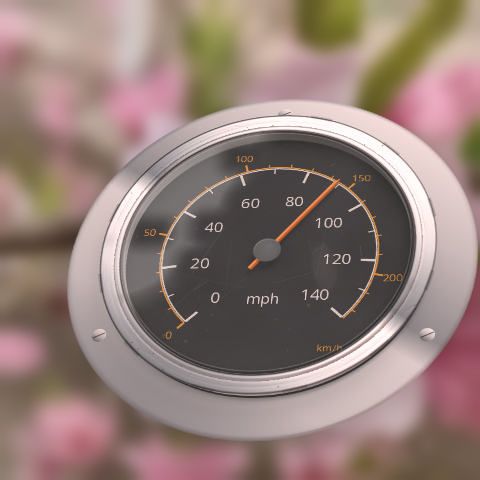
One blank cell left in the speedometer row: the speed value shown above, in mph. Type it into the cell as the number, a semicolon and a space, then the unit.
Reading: 90; mph
